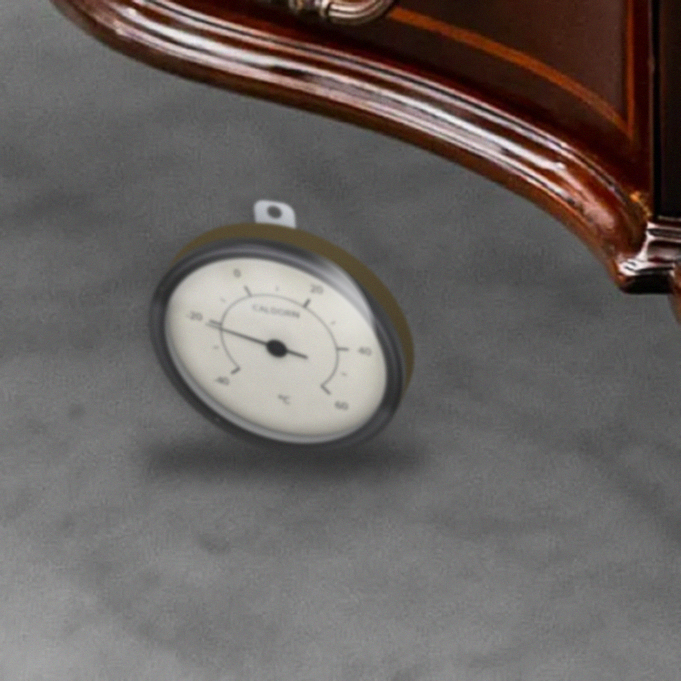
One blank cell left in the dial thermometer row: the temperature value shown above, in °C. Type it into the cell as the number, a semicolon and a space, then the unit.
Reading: -20; °C
